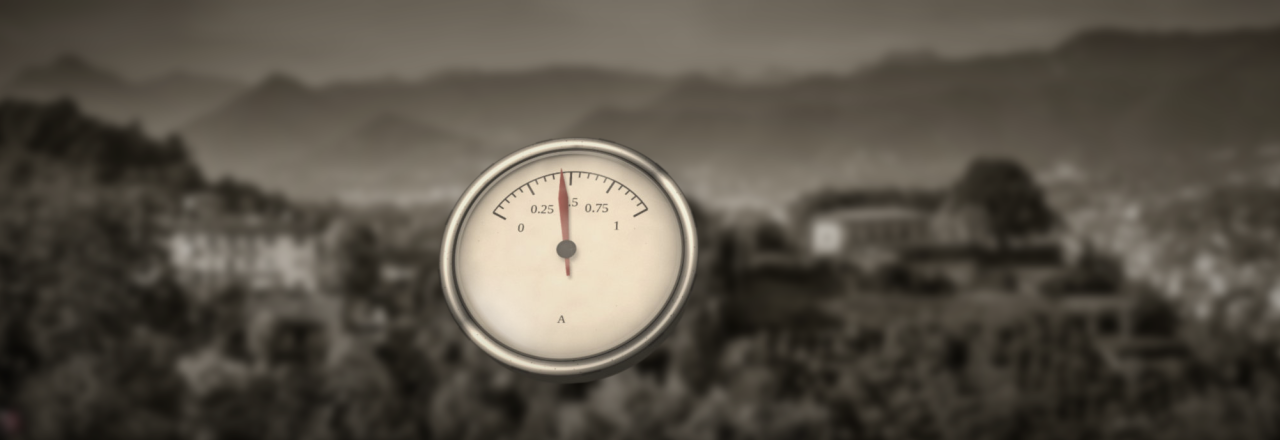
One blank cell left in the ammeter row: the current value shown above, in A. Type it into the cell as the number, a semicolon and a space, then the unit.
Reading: 0.45; A
